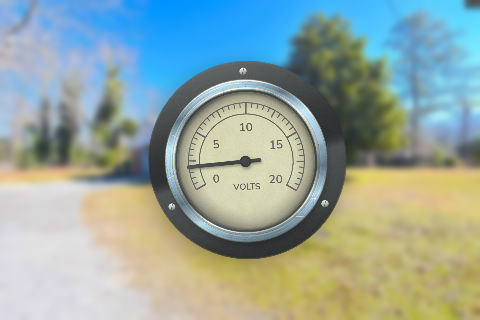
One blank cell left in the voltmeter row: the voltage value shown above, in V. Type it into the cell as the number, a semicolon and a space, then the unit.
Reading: 2; V
